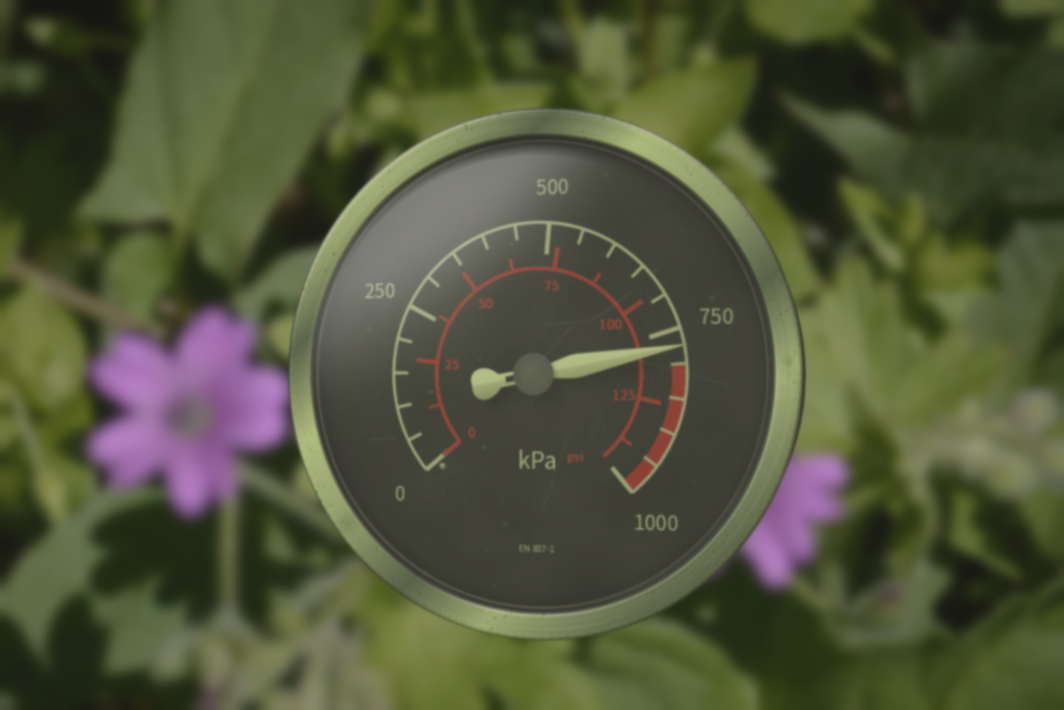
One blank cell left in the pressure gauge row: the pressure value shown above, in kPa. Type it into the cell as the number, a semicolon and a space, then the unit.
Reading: 775; kPa
